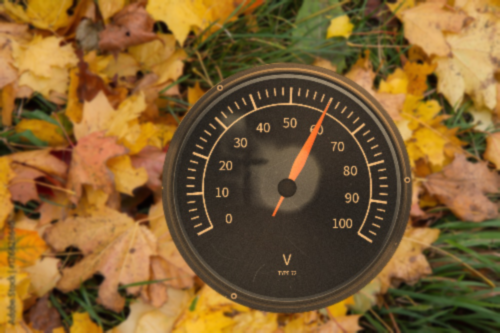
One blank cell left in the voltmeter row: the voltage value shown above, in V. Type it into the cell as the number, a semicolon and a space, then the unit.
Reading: 60; V
